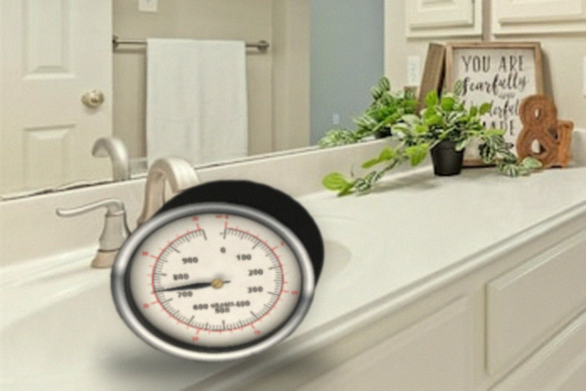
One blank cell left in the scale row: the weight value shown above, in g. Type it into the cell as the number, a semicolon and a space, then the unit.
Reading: 750; g
